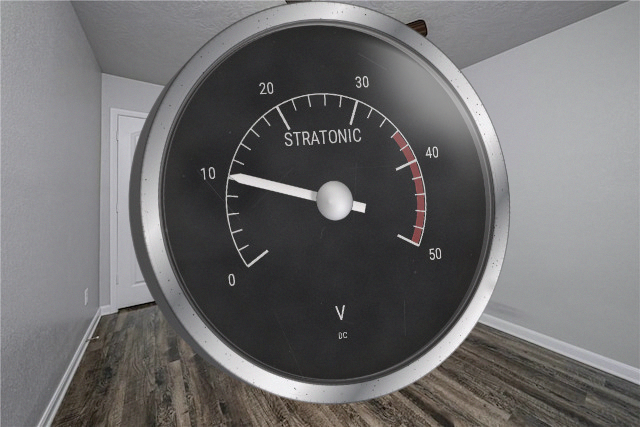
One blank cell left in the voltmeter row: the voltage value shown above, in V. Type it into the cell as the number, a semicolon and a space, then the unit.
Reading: 10; V
